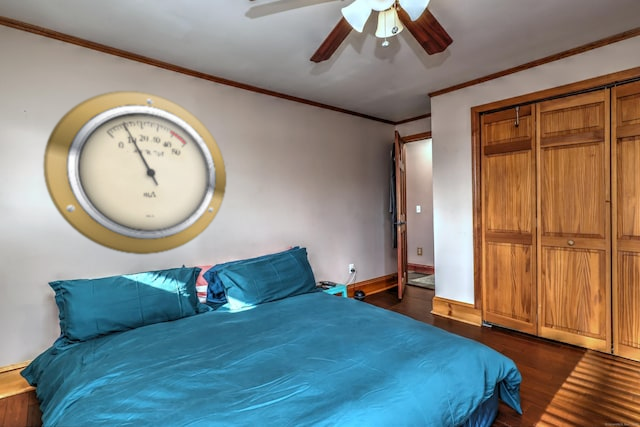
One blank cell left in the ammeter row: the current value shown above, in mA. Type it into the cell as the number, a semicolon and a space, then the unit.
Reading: 10; mA
